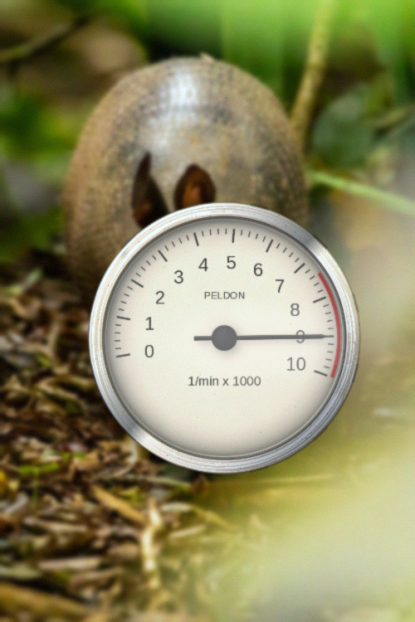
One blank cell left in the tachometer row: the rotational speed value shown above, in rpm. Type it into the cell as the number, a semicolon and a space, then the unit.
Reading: 9000; rpm
